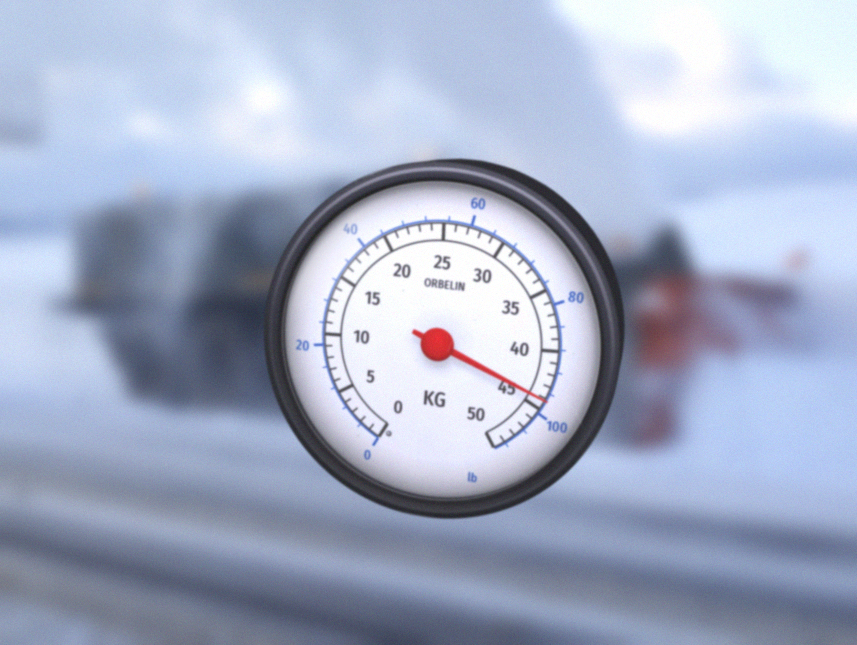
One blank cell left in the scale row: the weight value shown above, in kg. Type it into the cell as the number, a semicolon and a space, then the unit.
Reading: 44; kg
